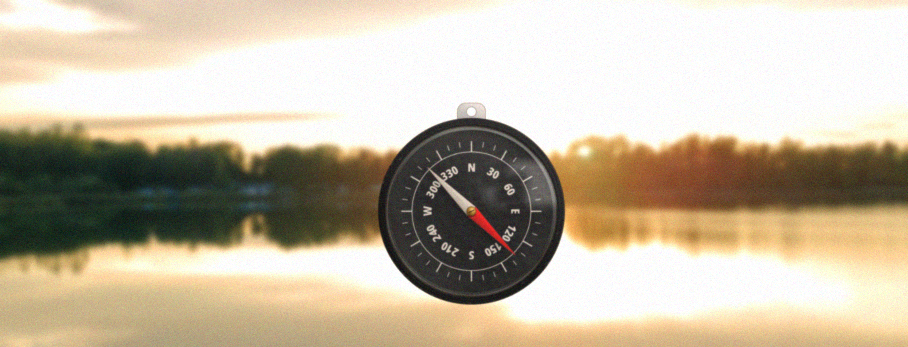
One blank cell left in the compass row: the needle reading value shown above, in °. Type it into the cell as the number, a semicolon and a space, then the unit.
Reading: 135; °
